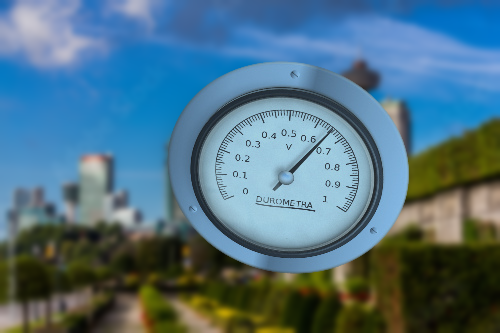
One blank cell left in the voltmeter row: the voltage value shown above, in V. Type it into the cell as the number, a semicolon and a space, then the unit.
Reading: 0.65; V
